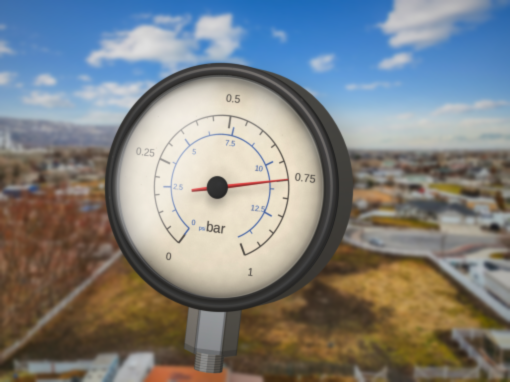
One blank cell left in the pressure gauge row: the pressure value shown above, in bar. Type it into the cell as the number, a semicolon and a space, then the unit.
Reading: 0.75; bar
